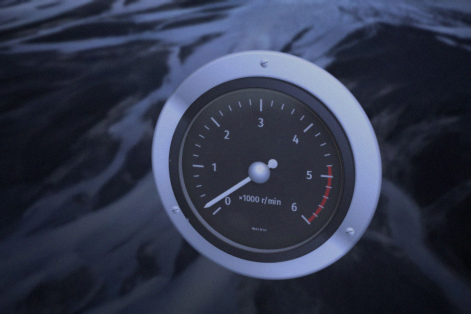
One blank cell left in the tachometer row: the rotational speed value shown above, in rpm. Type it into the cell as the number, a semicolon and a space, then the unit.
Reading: 200; rpm
